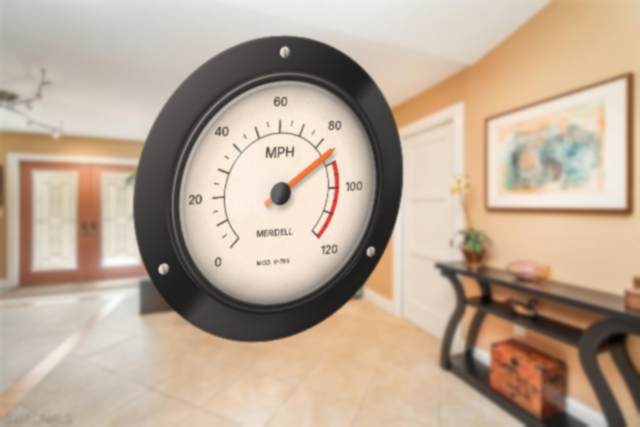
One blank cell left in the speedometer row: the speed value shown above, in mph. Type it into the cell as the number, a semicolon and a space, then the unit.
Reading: 85; mph
